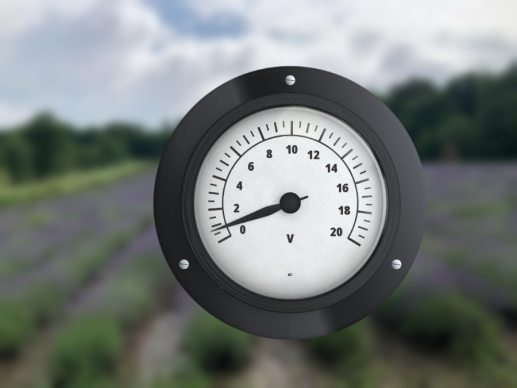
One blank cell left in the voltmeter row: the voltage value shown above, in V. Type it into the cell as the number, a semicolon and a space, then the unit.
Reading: 0.75; V
